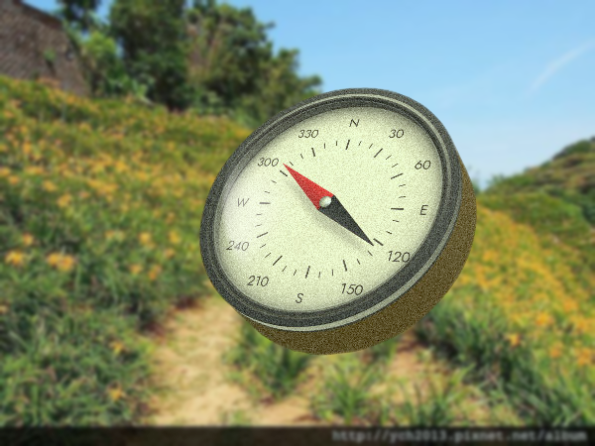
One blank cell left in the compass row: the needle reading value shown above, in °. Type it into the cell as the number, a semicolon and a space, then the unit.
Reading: 305; °
